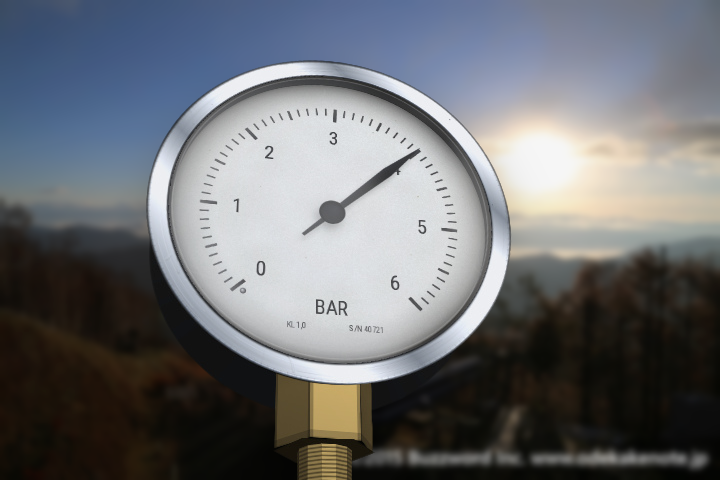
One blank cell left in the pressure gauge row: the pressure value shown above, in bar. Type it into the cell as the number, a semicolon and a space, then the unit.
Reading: 4; bar
